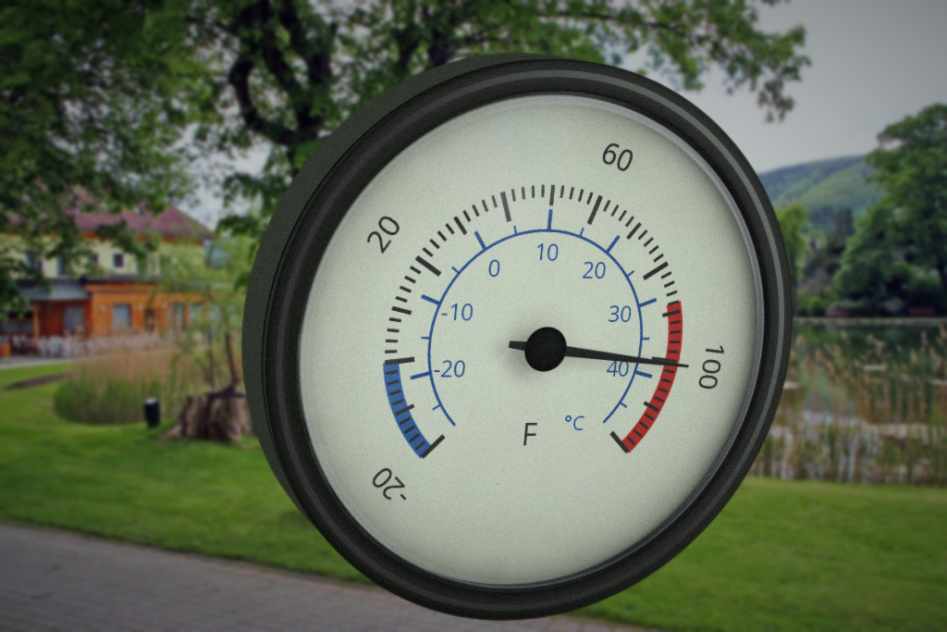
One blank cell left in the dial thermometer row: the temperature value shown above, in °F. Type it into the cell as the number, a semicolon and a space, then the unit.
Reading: 100; °F
